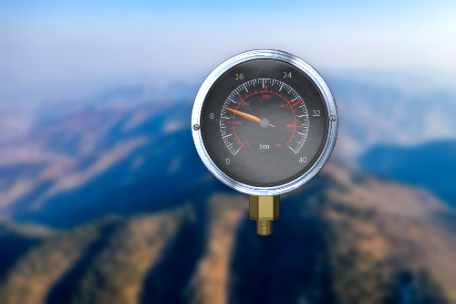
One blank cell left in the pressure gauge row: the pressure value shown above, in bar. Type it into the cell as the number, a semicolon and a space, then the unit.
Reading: 10; bar
